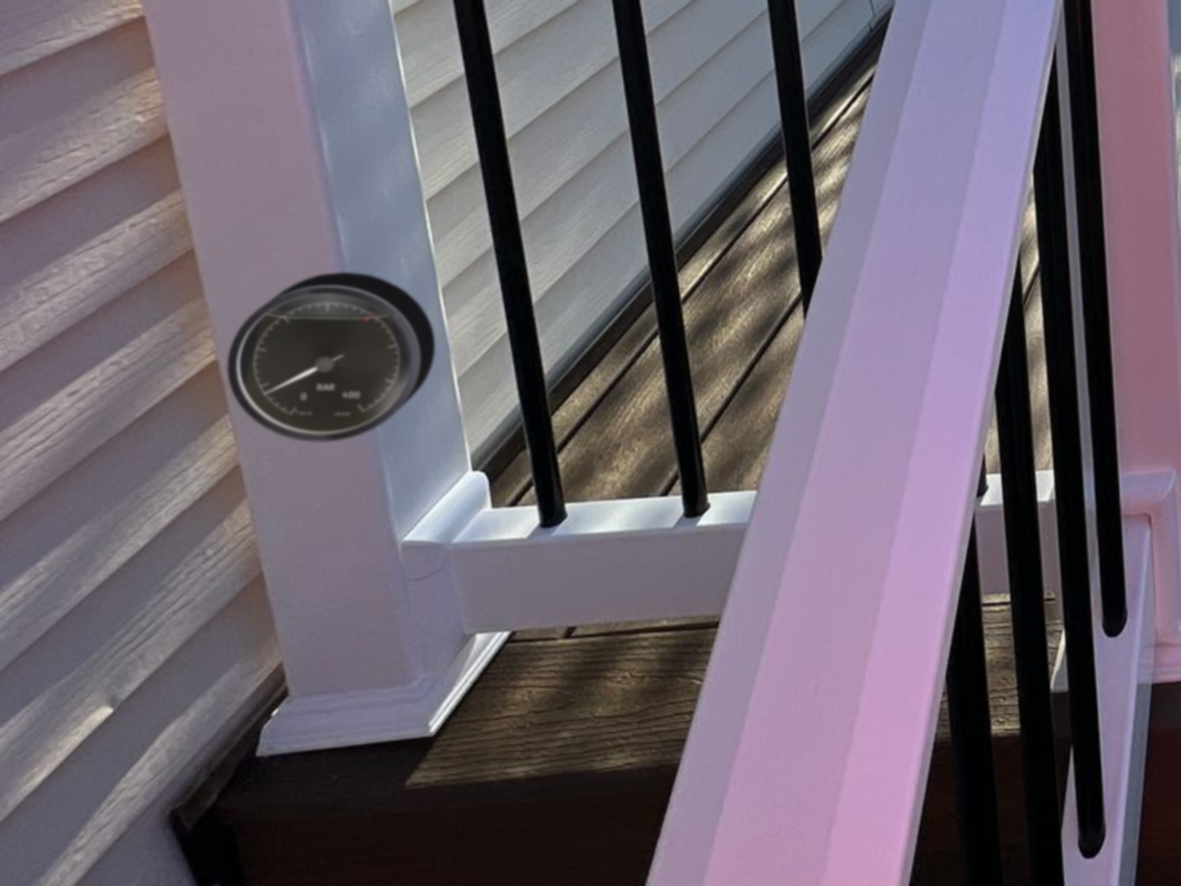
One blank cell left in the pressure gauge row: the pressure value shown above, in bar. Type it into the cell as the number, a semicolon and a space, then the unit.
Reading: 40; bar
